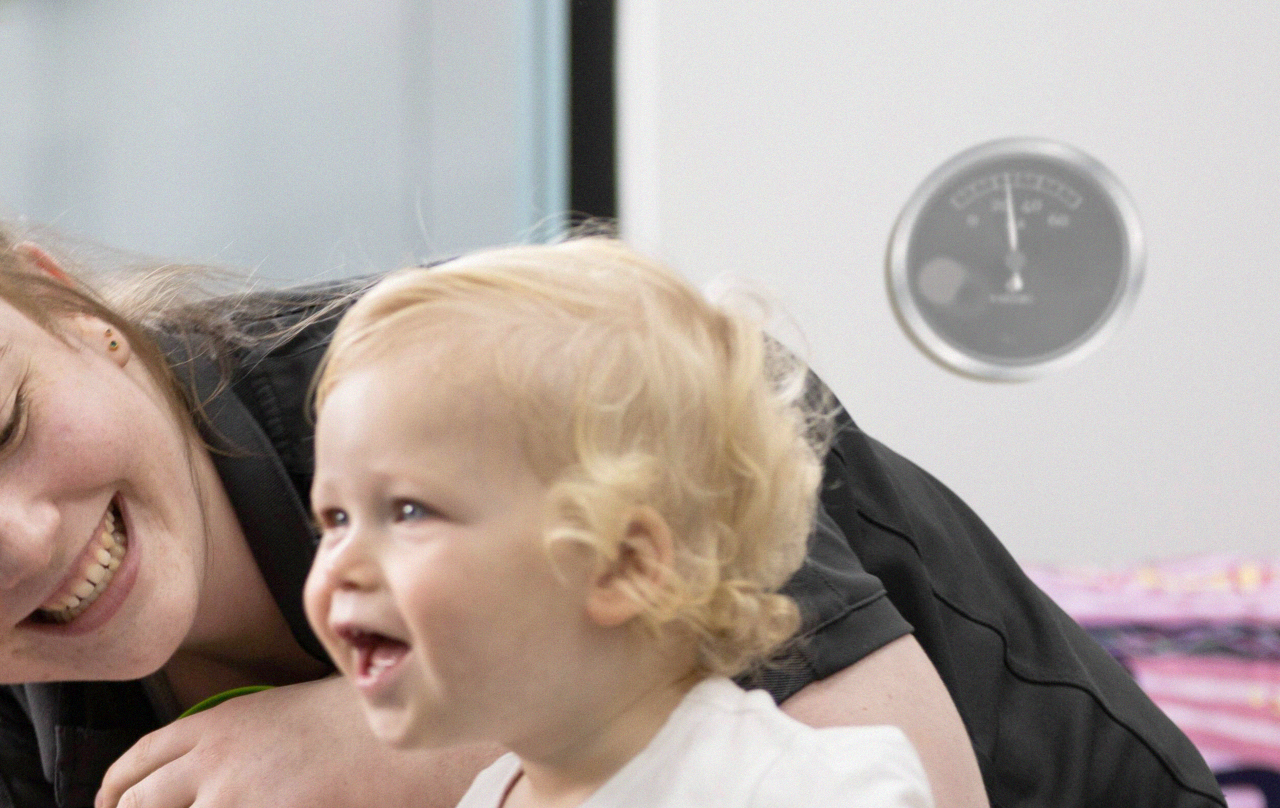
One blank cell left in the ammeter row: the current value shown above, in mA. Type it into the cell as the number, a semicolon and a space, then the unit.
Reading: 25; mA
